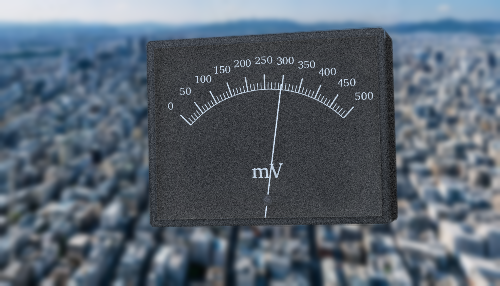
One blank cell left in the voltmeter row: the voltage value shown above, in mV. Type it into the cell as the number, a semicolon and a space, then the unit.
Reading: 300; mV
